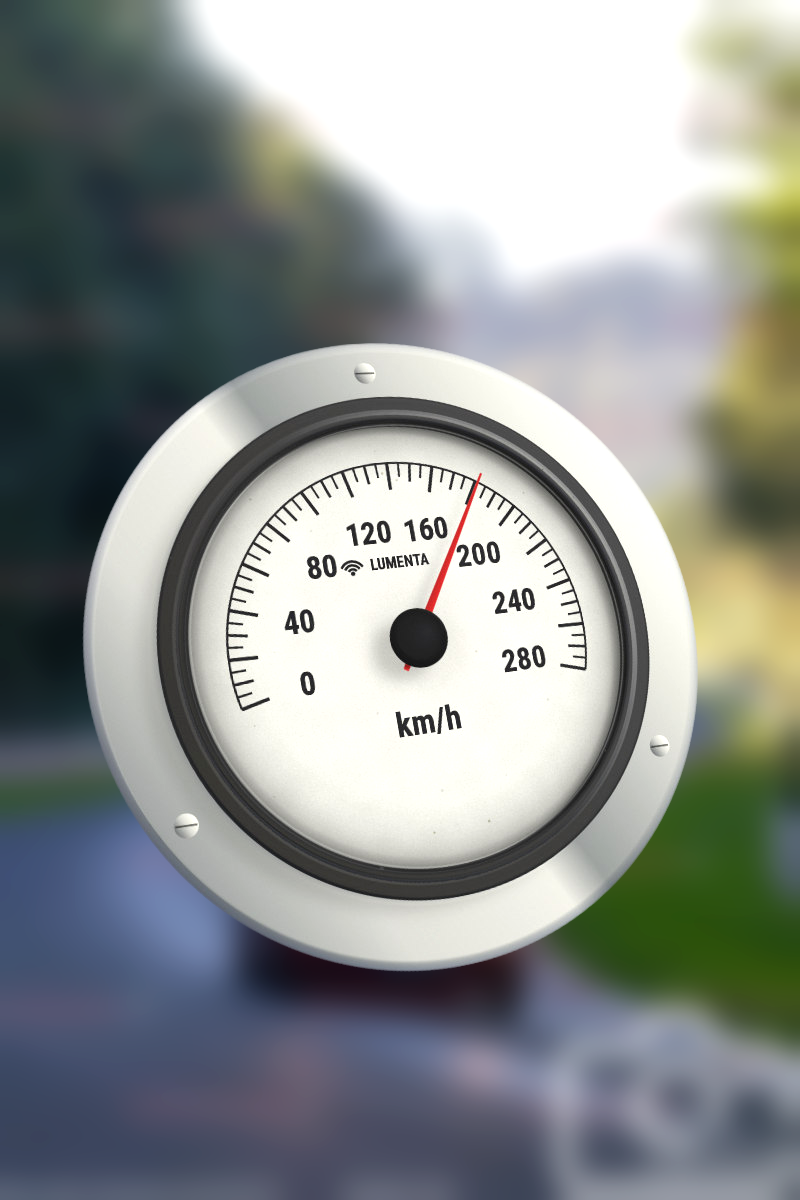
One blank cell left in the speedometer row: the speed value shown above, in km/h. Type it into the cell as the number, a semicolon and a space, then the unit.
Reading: 180; km/h
